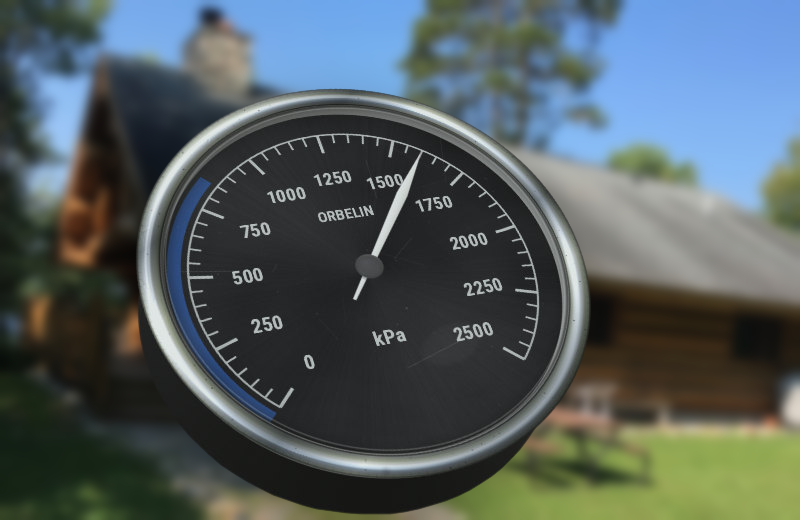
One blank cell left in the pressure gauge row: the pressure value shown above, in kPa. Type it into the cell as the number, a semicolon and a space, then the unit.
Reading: 1600; kPa
